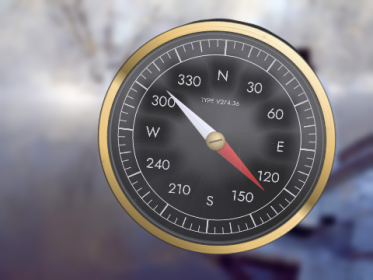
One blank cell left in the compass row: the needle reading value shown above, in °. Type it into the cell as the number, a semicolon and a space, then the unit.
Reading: 130; °
